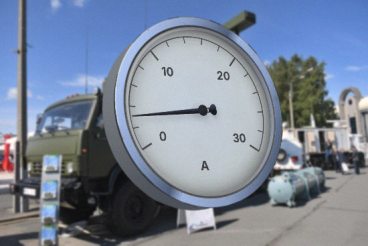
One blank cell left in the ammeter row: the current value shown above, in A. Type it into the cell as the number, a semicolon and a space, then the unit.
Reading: 3; A
